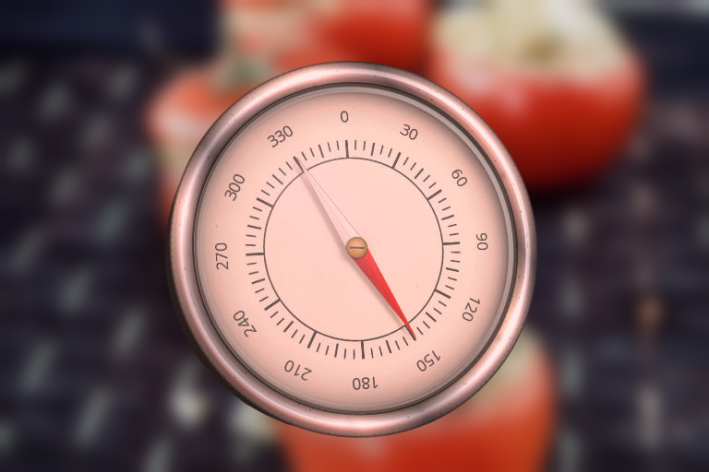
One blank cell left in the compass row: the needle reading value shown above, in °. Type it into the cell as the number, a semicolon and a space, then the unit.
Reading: 150; °
